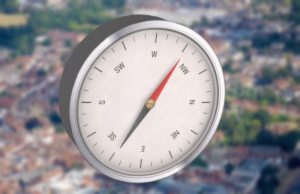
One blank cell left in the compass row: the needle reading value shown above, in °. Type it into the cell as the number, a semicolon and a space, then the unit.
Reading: 300; °
